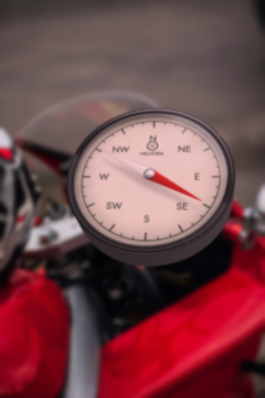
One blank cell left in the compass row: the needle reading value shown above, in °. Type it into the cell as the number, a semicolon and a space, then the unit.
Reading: 120; °
